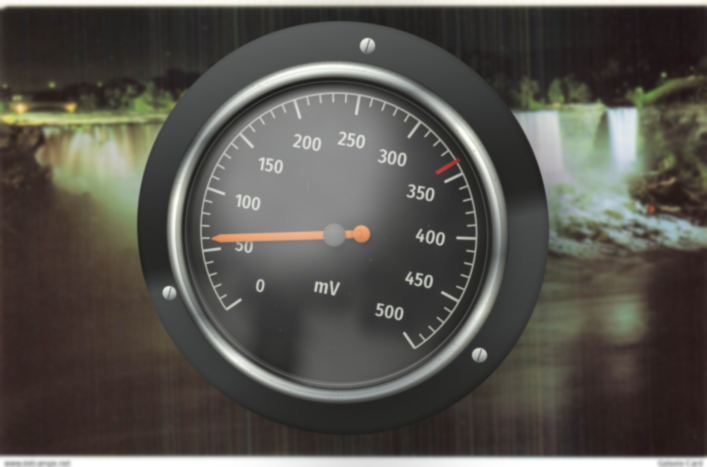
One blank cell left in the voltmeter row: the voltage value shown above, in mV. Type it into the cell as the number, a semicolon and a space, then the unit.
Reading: 60; mV
